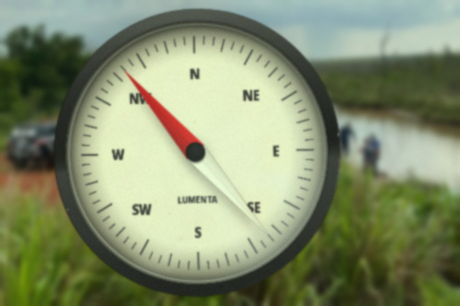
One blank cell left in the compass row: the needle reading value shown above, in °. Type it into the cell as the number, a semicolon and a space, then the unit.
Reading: 320; °
